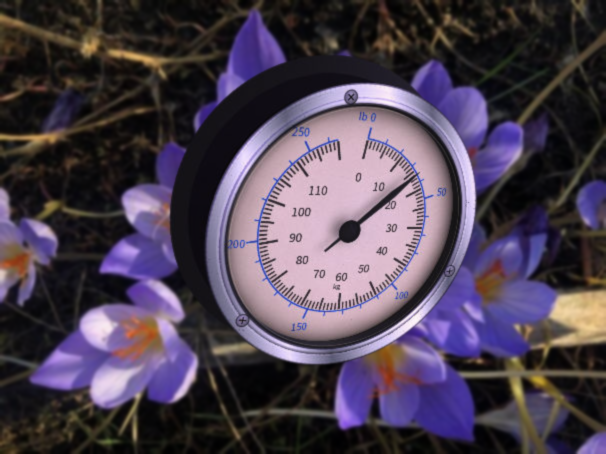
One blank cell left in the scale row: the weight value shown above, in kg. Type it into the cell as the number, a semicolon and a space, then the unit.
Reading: 15; kg
